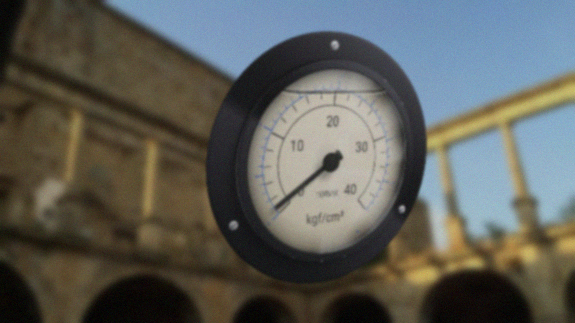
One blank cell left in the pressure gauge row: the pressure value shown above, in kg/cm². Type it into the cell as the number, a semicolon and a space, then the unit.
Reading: 1; kg/cm²
